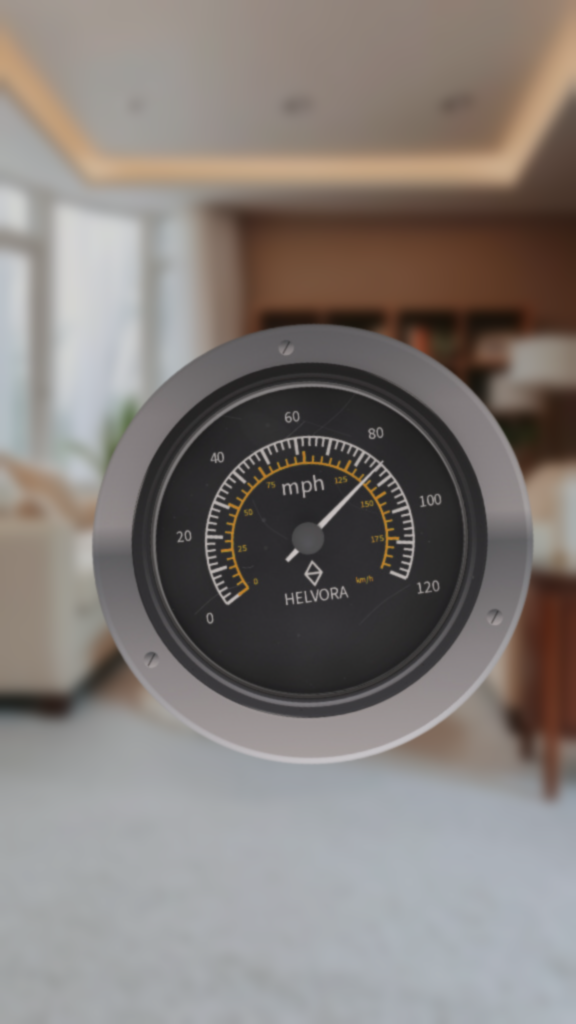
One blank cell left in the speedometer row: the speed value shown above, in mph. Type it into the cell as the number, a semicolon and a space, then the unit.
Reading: 86; mph
